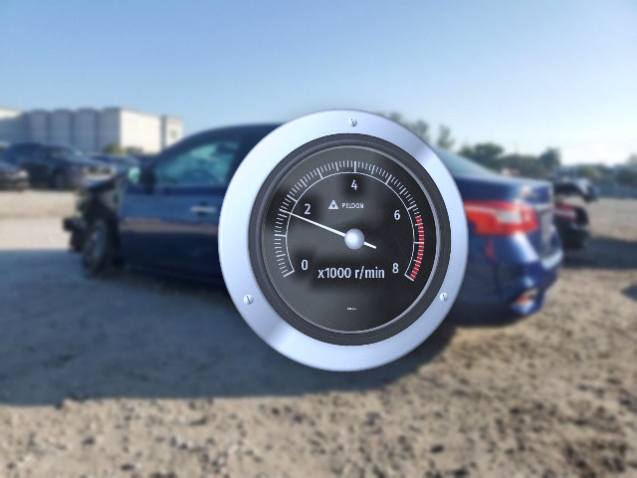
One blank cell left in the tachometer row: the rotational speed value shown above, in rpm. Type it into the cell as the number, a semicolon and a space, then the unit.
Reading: 1600; rpm
